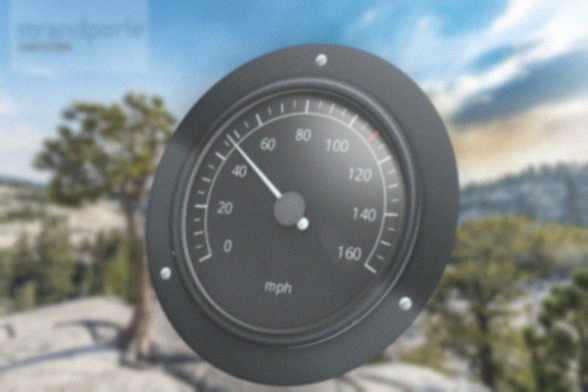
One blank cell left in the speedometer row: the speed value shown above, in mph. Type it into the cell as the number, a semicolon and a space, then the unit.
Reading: 47.5; mph
